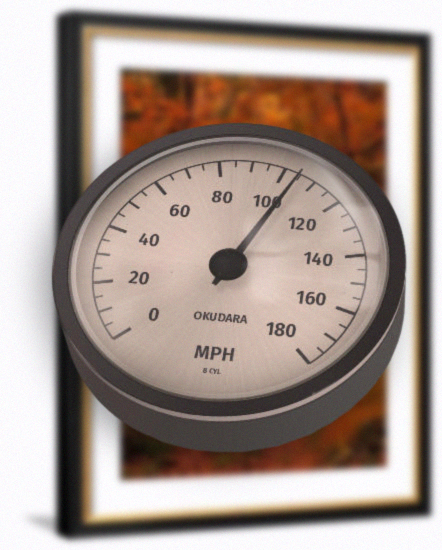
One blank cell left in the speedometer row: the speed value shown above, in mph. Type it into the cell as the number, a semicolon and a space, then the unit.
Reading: 105; mph
